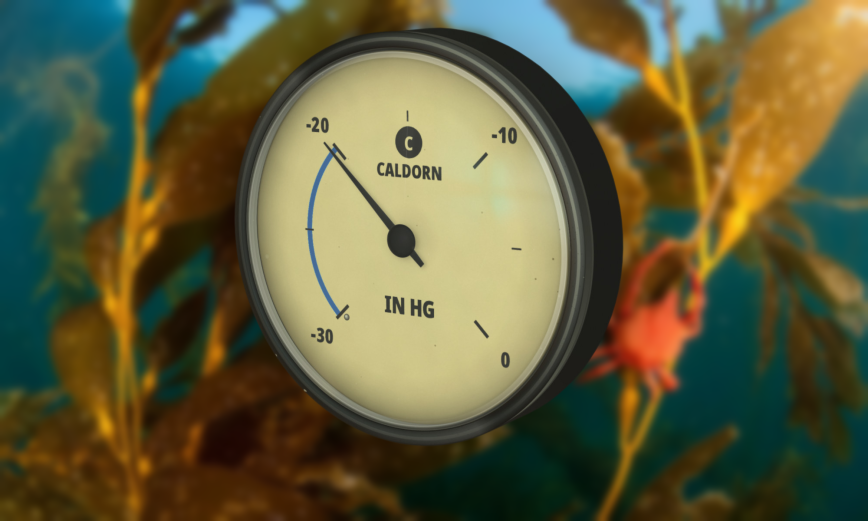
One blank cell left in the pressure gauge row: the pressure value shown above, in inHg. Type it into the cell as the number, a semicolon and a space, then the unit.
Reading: -20; inHg
